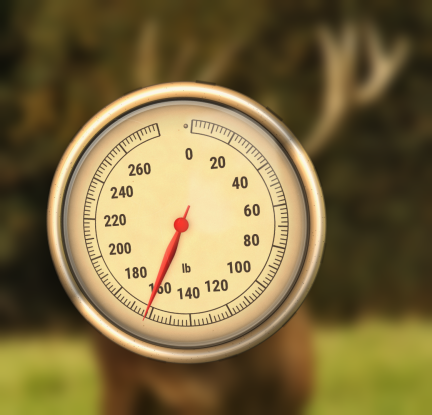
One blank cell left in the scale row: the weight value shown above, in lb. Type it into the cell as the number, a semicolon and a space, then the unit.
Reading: 162; lb
